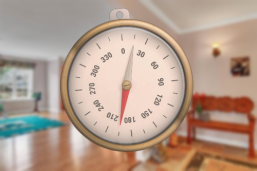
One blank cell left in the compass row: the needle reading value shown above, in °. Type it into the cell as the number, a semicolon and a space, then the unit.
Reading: 195; °
